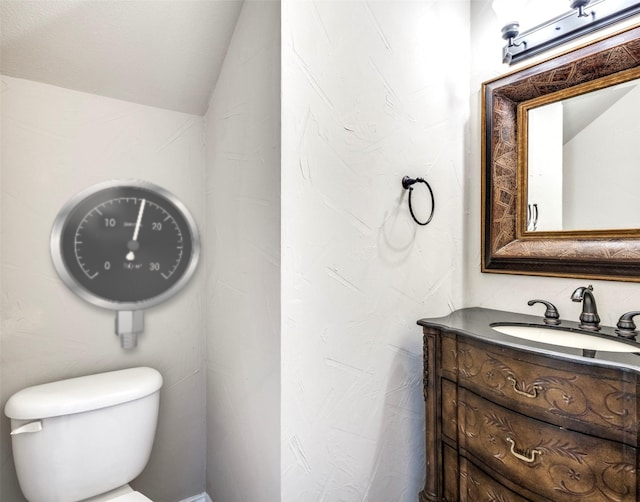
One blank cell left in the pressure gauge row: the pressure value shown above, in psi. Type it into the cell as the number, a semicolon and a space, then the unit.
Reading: 16; psi
